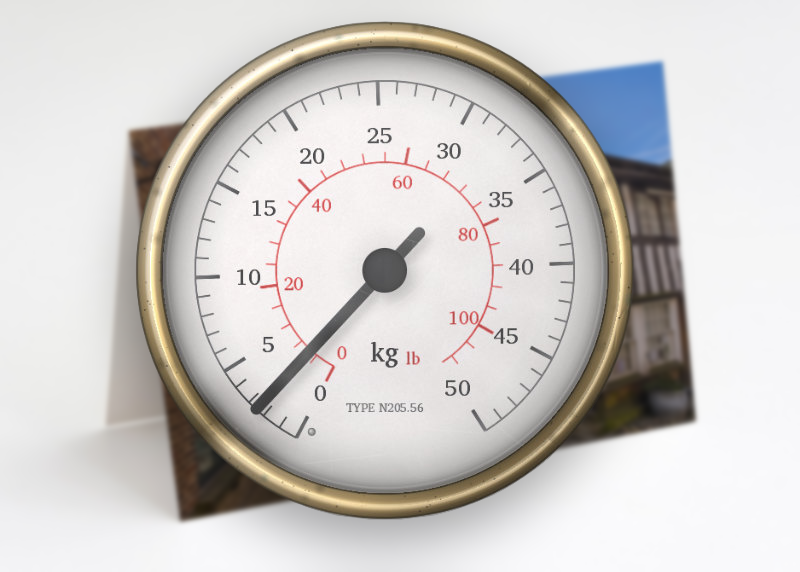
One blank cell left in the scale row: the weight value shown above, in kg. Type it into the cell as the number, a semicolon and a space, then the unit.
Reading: 2.5; kg
